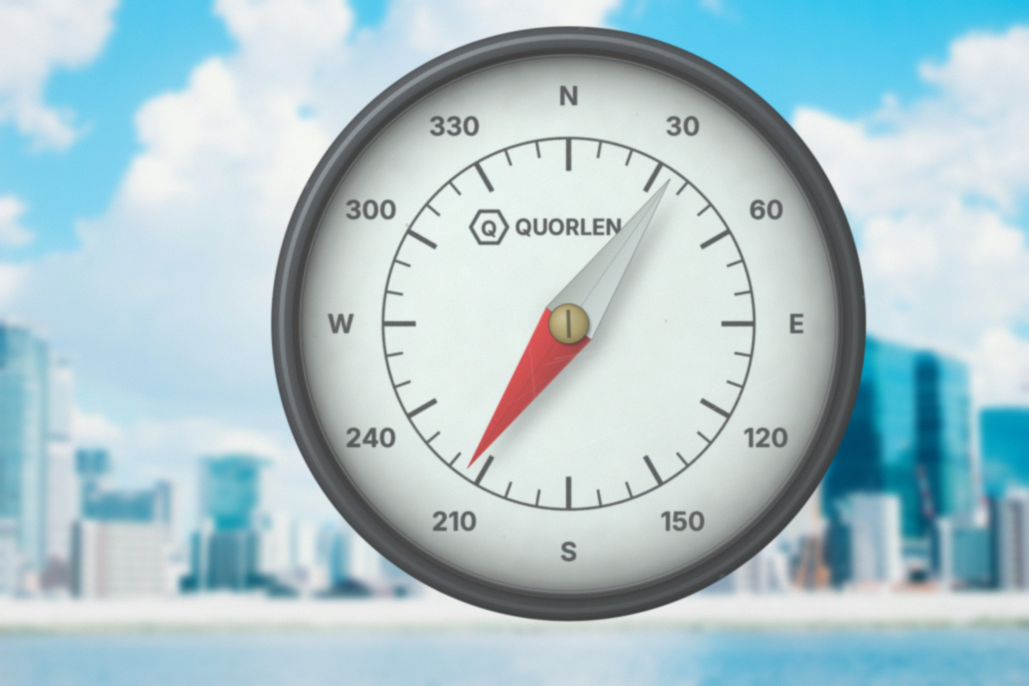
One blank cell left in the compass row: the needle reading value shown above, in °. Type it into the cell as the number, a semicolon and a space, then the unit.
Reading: 215; °
